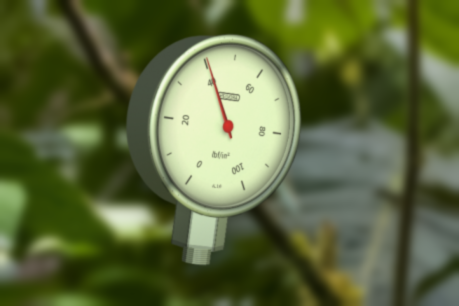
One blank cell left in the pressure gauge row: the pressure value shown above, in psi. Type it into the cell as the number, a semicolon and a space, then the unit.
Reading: 40; psi
